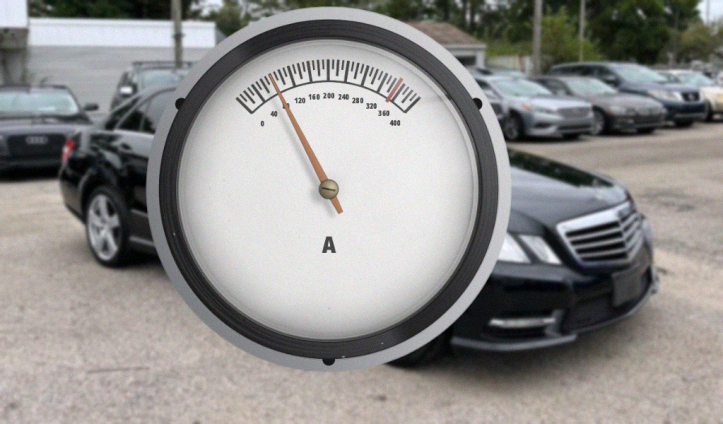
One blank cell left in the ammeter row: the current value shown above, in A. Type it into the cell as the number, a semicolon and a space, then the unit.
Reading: 80; A
